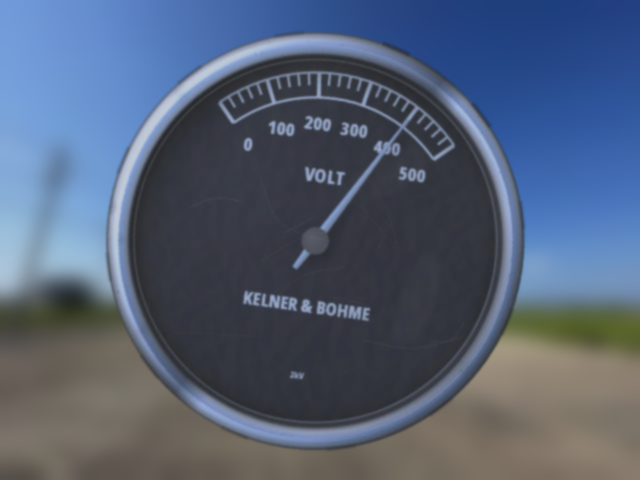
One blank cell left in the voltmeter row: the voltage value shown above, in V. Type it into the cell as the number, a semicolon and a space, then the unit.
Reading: 400; V
